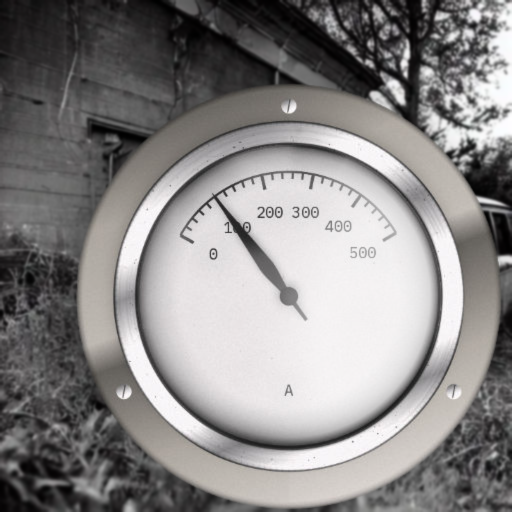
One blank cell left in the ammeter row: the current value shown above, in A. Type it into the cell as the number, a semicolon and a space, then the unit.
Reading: 100; A
